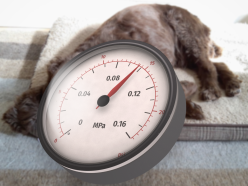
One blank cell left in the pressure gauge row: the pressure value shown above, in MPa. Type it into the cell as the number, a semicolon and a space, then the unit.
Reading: 0.1; MPa
